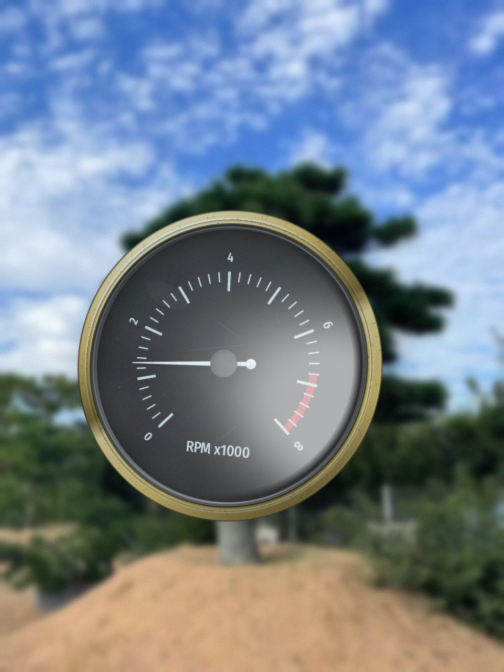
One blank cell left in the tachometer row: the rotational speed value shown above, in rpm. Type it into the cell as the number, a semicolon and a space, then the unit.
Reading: 1300; rpm
